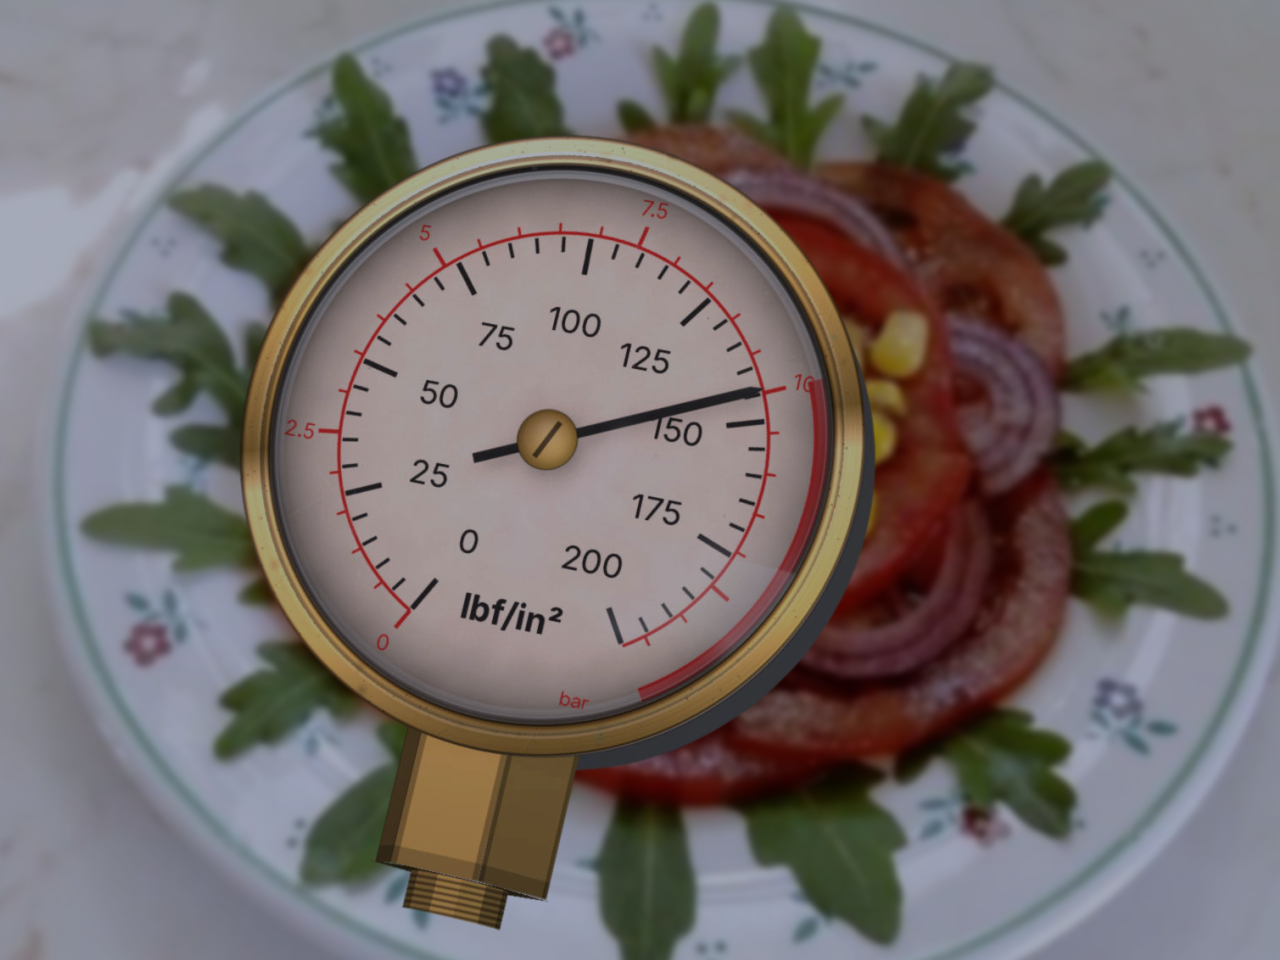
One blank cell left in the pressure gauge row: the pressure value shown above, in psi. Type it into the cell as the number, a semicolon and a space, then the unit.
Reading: 145; psi
